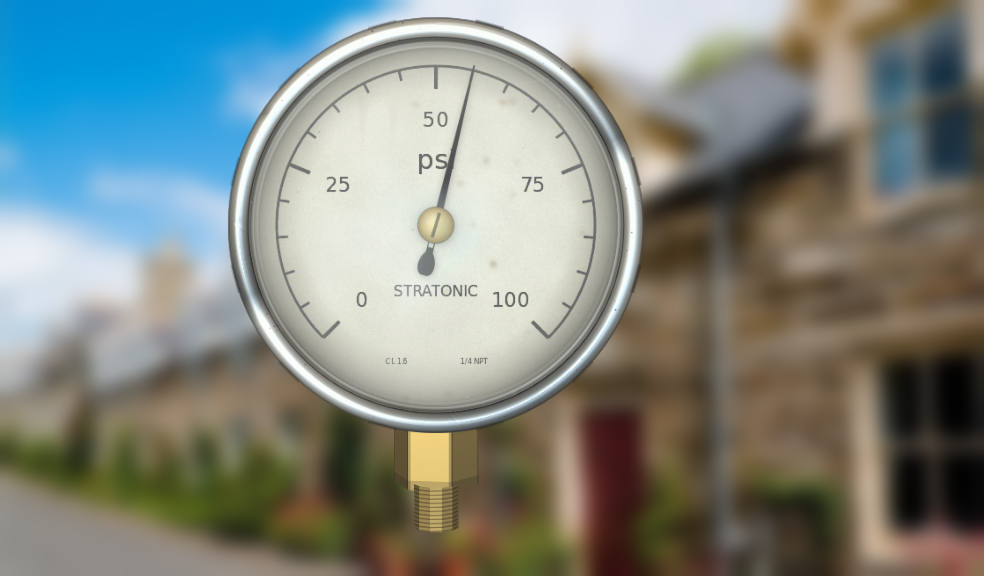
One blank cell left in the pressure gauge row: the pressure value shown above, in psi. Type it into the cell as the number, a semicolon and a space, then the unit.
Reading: 55; psi
